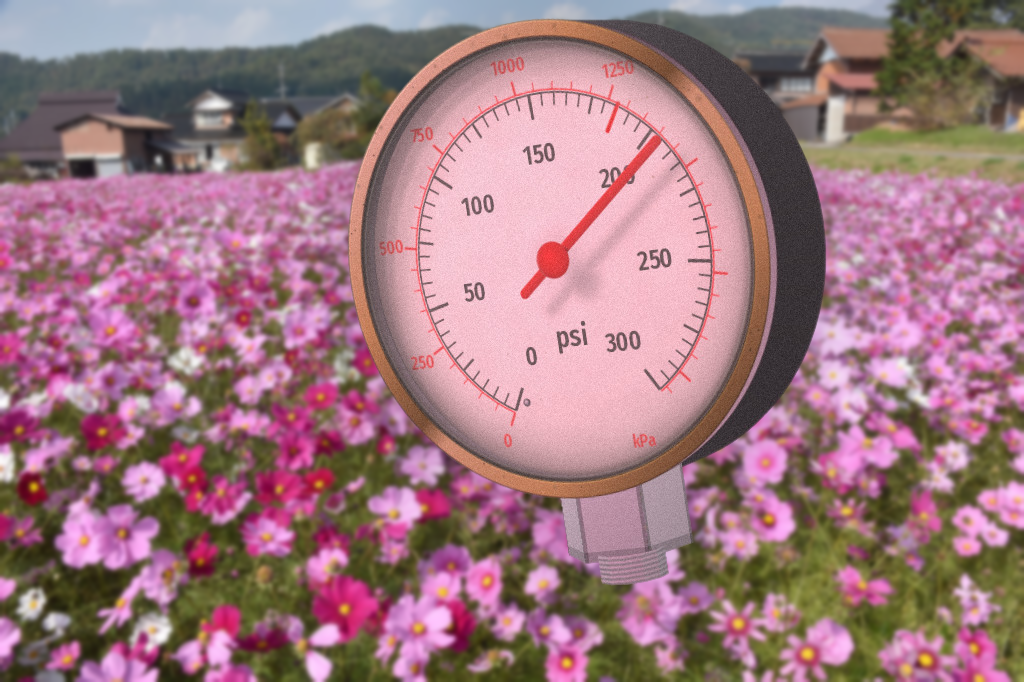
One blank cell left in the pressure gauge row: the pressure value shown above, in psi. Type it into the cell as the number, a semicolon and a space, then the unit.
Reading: 205; psi
